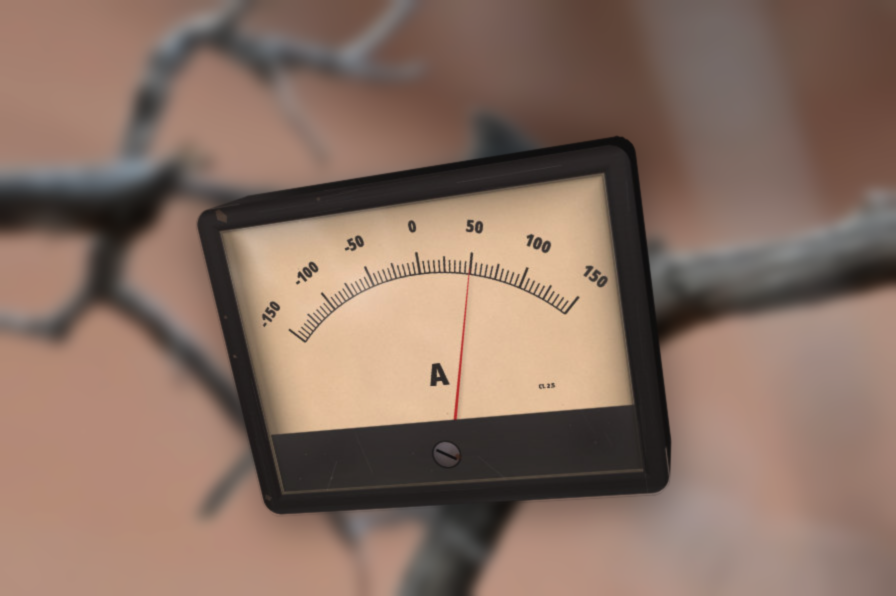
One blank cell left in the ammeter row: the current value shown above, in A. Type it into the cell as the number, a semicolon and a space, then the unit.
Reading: 50; A
